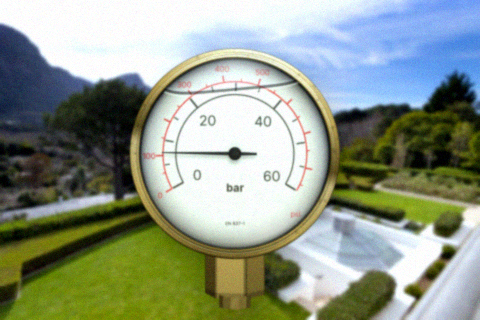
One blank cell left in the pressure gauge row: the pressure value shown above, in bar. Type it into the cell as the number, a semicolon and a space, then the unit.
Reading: 7.5; bar
